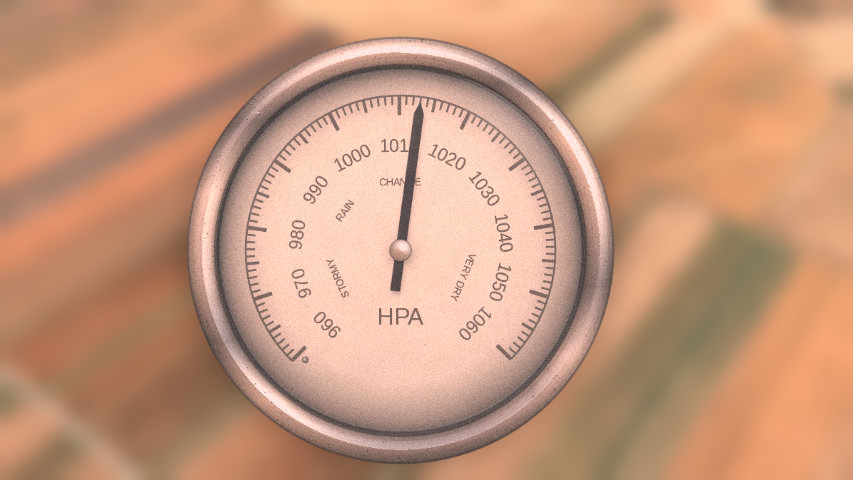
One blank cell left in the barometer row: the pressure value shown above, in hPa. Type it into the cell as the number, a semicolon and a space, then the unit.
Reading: 1013; hPa
